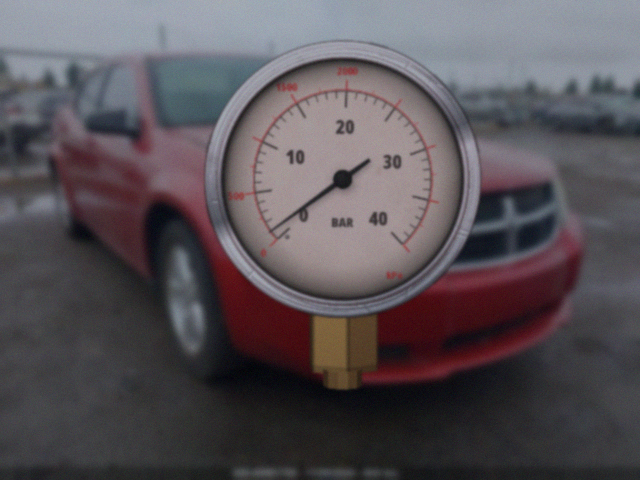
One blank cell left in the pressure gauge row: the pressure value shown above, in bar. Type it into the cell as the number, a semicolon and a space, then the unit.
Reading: 1; bar
